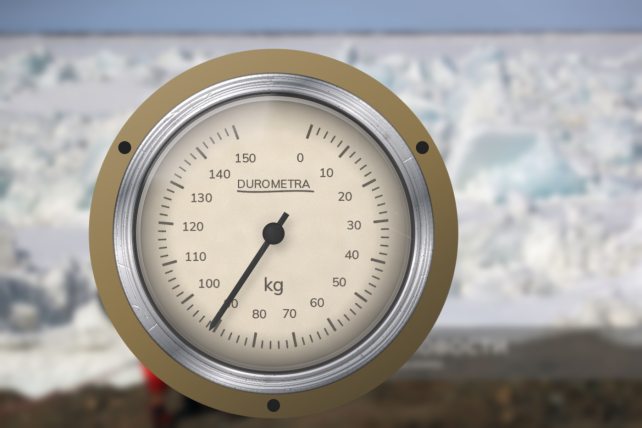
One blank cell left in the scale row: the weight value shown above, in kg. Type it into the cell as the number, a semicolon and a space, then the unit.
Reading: 91; kg
